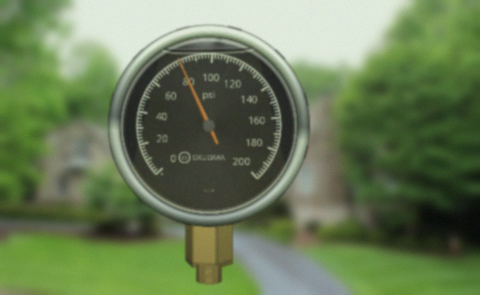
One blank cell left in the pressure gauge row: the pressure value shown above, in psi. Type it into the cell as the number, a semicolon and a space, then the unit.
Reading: 80; psi
